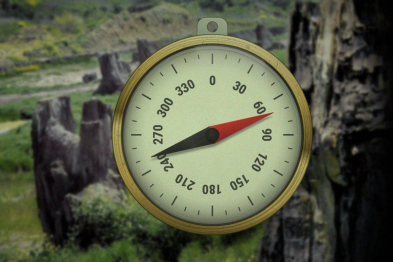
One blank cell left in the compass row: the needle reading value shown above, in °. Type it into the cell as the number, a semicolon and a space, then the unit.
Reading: 70; °
